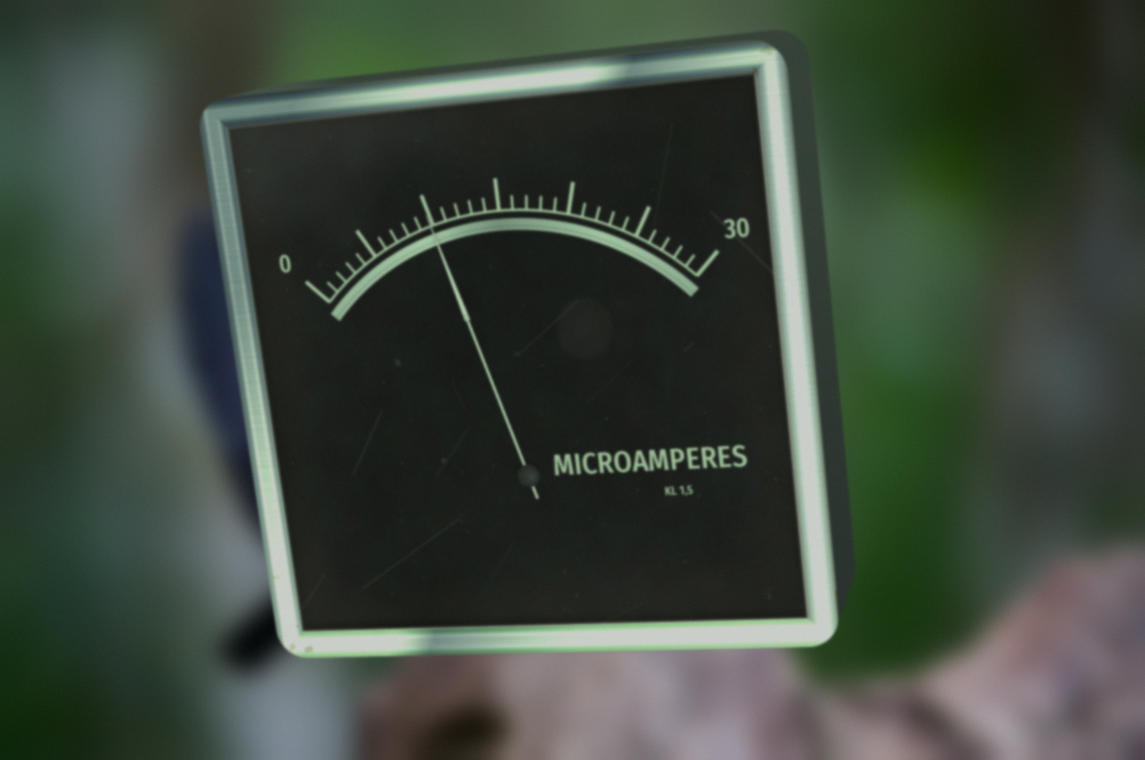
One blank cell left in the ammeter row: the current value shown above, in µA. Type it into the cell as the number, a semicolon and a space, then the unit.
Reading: 10; µA
